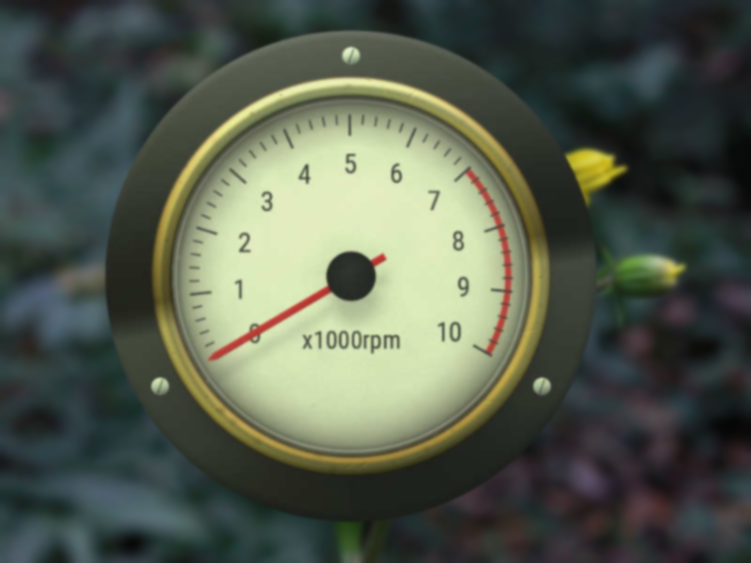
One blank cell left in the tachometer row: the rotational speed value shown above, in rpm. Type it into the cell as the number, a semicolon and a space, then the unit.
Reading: 0; rpm
